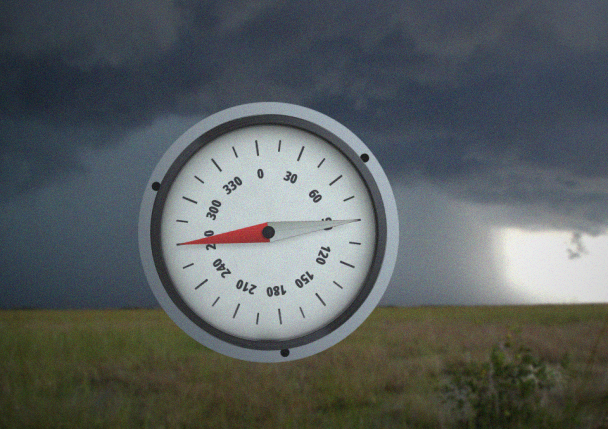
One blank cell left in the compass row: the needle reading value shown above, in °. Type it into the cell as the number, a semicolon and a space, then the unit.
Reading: 270; °
